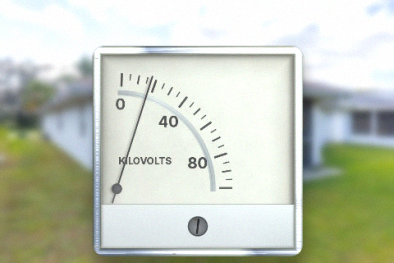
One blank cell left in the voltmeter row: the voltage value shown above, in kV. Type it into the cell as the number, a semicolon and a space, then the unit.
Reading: 17.5; kV
